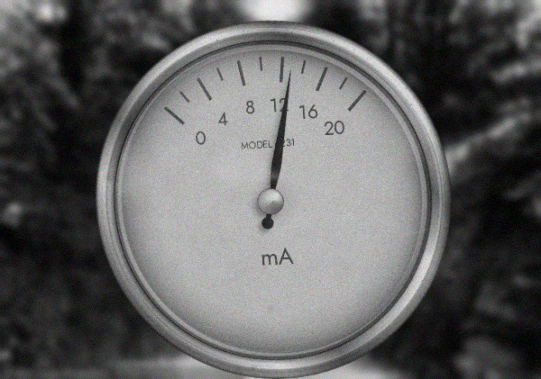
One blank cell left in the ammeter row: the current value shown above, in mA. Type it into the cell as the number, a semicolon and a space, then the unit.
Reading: 13; mA
